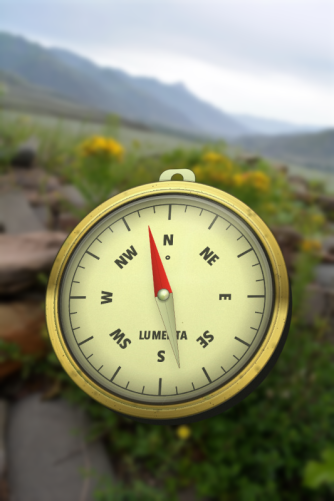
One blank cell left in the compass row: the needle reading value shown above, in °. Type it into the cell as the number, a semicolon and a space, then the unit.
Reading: 345; °
